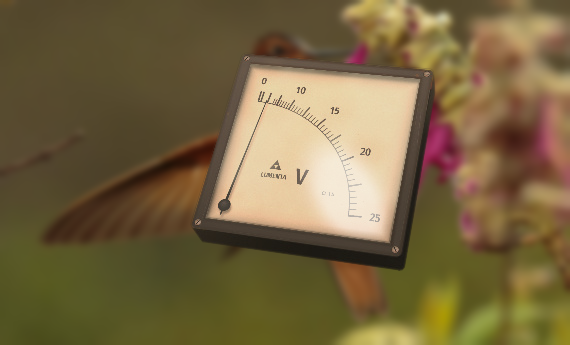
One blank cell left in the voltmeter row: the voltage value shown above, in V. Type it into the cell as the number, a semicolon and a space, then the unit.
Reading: 5; V
